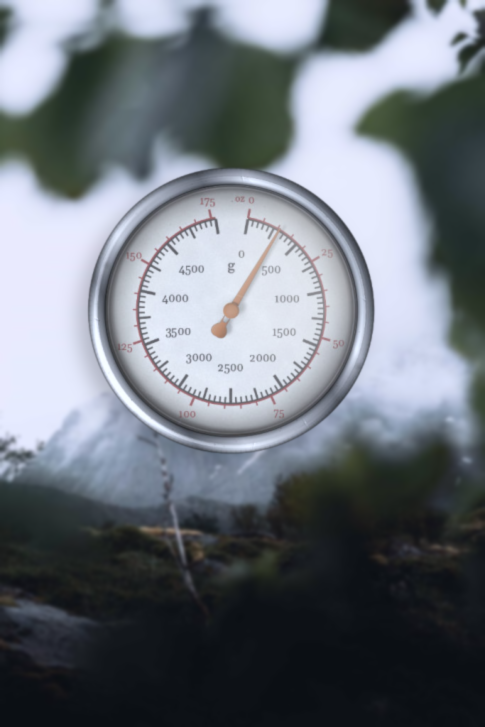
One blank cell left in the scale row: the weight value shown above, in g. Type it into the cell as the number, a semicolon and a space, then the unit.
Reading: 300; g
